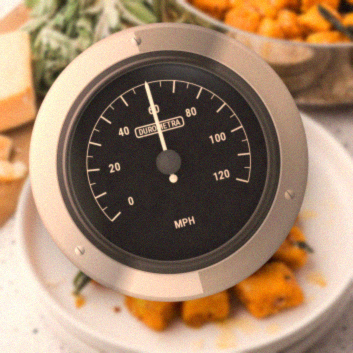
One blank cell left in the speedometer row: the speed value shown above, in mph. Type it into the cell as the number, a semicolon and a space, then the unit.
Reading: 60; mph
